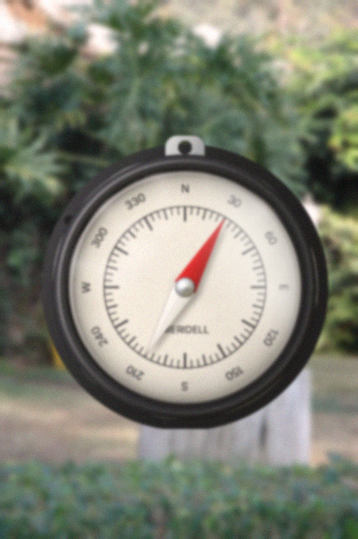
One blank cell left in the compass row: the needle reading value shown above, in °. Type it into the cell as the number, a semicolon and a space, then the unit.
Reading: 30; °
